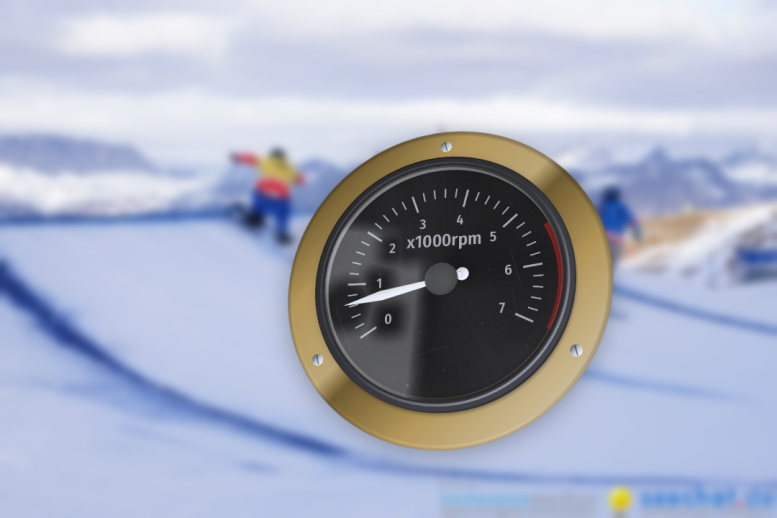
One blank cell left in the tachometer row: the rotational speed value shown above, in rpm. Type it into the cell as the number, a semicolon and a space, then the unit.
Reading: 600; rpm
